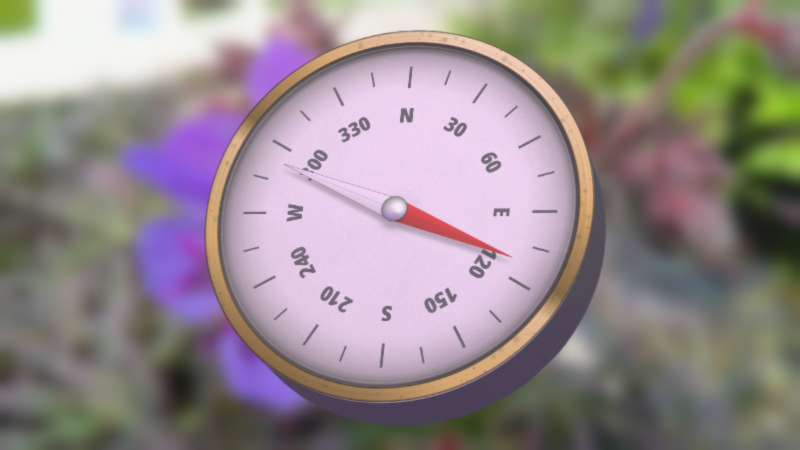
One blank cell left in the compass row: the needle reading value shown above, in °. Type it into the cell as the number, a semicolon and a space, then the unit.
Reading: 112.5; °
